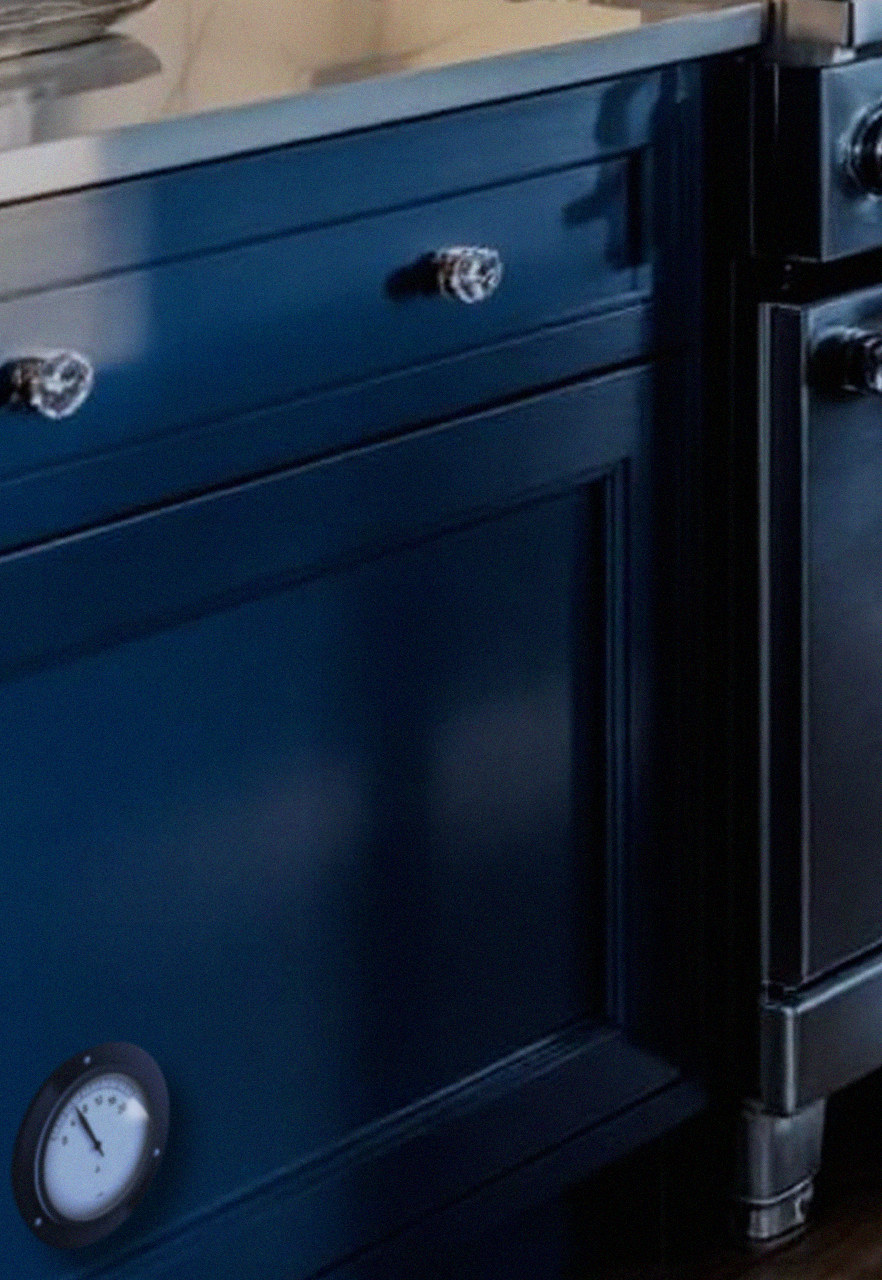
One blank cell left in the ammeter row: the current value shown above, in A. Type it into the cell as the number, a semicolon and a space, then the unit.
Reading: 6; A
